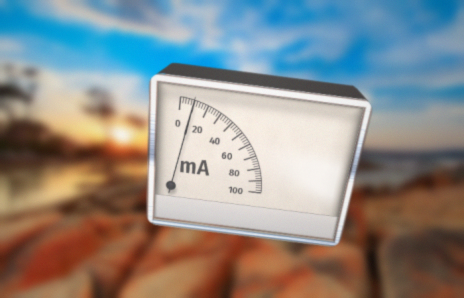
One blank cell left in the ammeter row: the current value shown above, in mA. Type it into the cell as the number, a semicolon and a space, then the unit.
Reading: 10; mA
